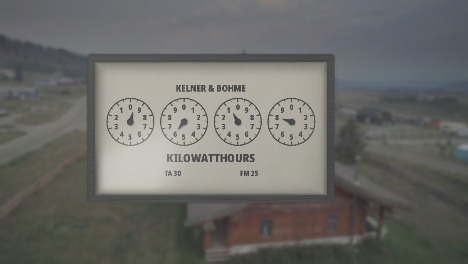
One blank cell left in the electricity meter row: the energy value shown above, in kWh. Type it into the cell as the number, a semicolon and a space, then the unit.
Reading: 9608; kWh
